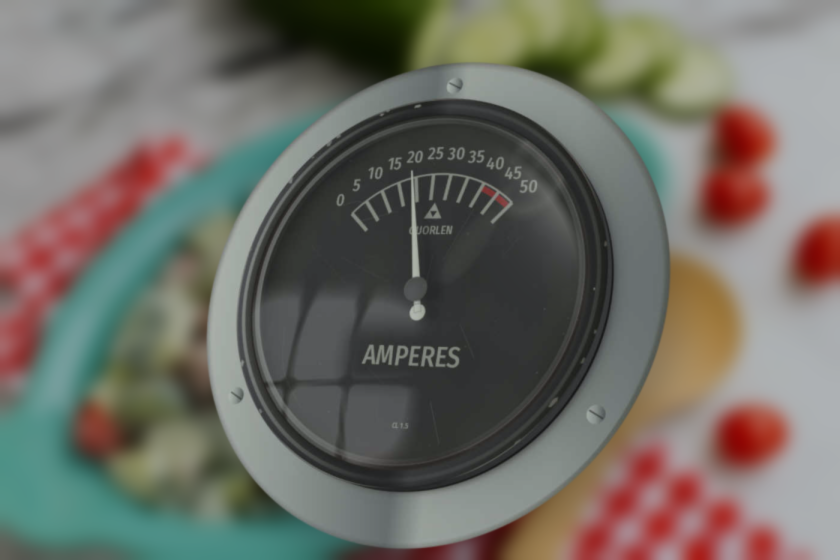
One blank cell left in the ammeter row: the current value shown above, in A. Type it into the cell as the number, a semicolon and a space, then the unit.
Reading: 20; A
